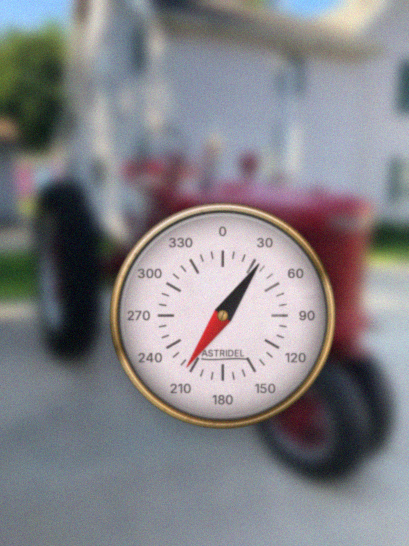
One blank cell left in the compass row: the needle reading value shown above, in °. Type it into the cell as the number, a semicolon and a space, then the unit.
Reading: 215; °
